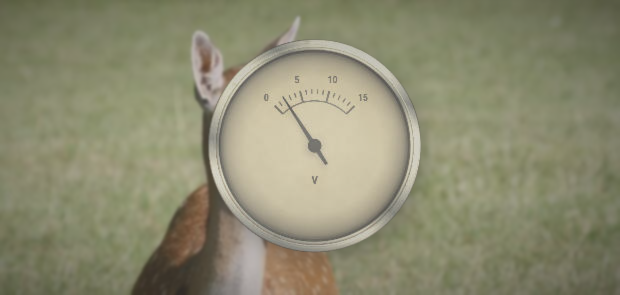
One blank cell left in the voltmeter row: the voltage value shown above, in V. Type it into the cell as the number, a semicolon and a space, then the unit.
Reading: 2; V
